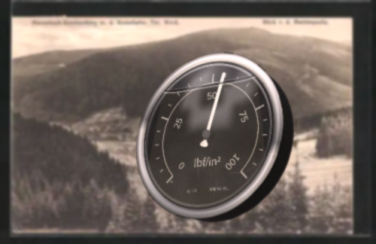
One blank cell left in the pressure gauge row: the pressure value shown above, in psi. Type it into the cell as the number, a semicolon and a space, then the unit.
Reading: 55; psi
